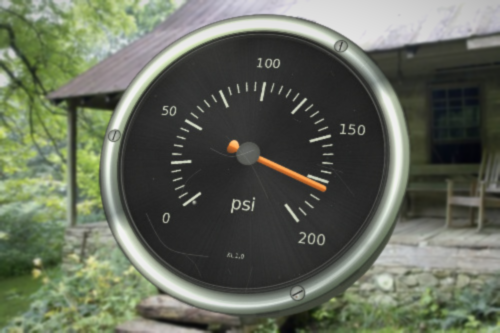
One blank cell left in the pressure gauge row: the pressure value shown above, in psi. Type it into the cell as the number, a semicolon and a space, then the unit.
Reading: 180; psi
